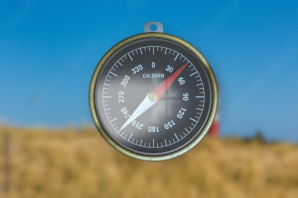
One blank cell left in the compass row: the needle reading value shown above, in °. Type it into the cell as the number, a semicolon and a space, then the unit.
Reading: 45; °
